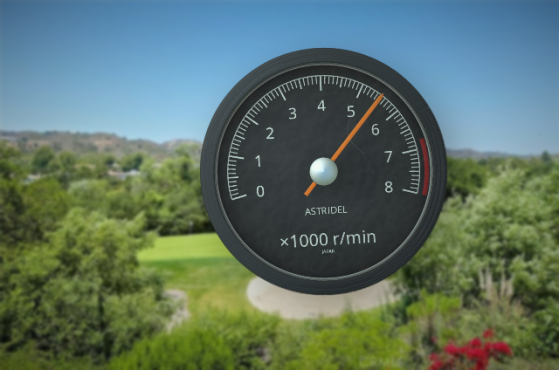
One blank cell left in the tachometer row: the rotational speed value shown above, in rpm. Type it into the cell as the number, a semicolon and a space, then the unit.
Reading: 5500; rpm
